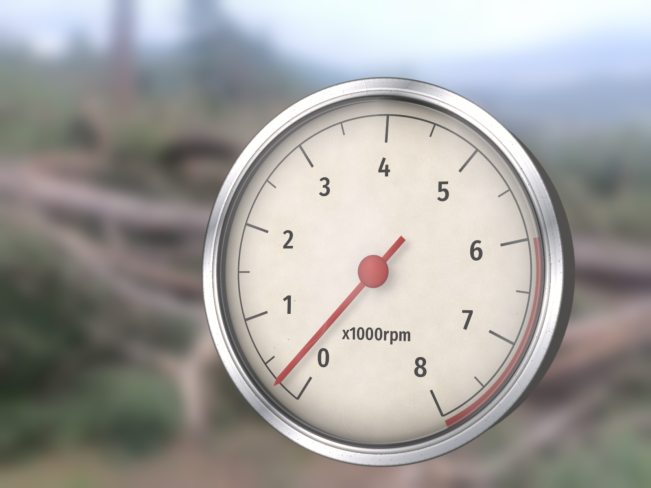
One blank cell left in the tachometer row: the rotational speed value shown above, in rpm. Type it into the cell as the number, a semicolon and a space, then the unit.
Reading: 250; rpm
